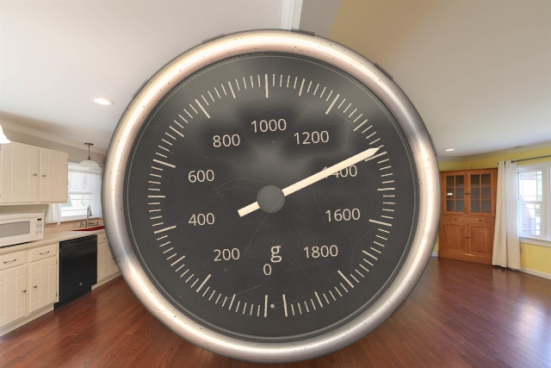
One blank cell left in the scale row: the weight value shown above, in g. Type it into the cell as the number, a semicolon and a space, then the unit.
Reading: 1380; g
